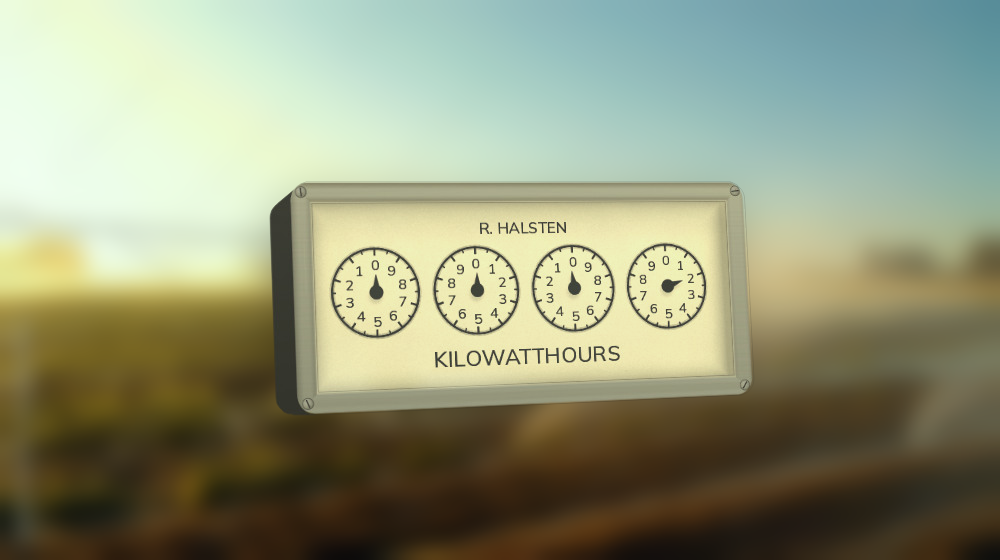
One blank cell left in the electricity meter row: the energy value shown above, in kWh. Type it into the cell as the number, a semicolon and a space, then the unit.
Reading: 2; kWh
